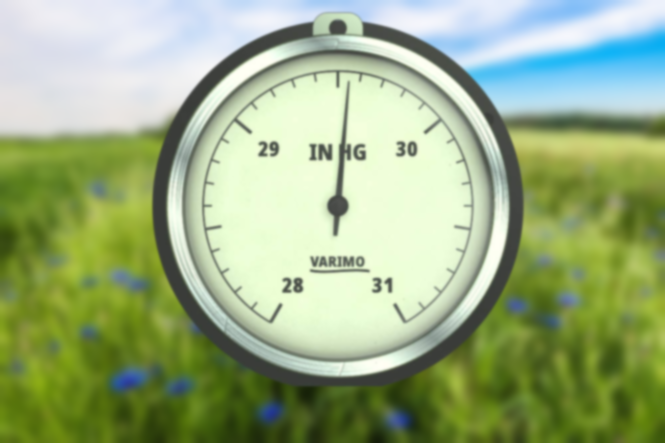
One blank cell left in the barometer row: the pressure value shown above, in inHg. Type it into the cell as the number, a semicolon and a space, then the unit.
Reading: 29.55; inHg
